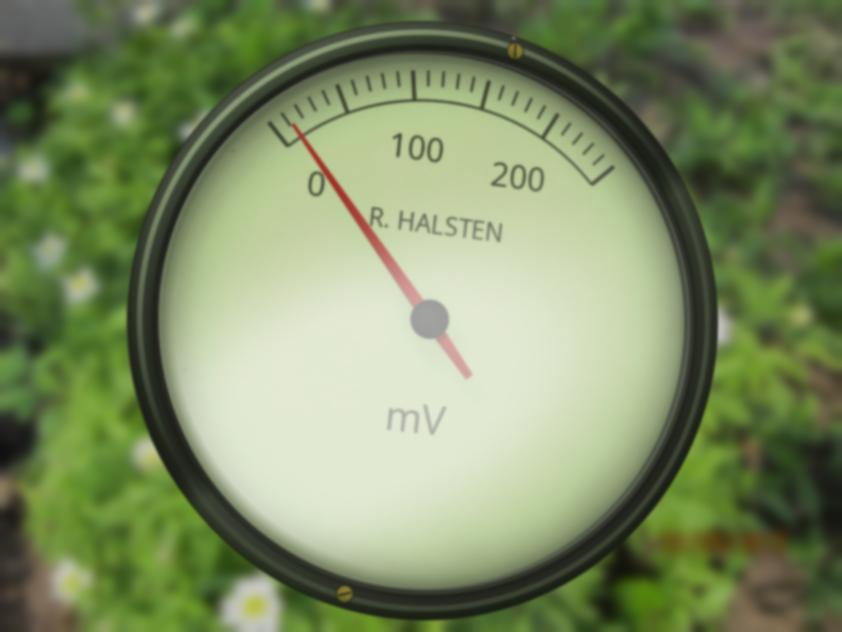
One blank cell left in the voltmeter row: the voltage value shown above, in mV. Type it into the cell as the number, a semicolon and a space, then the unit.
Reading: 10; mV
